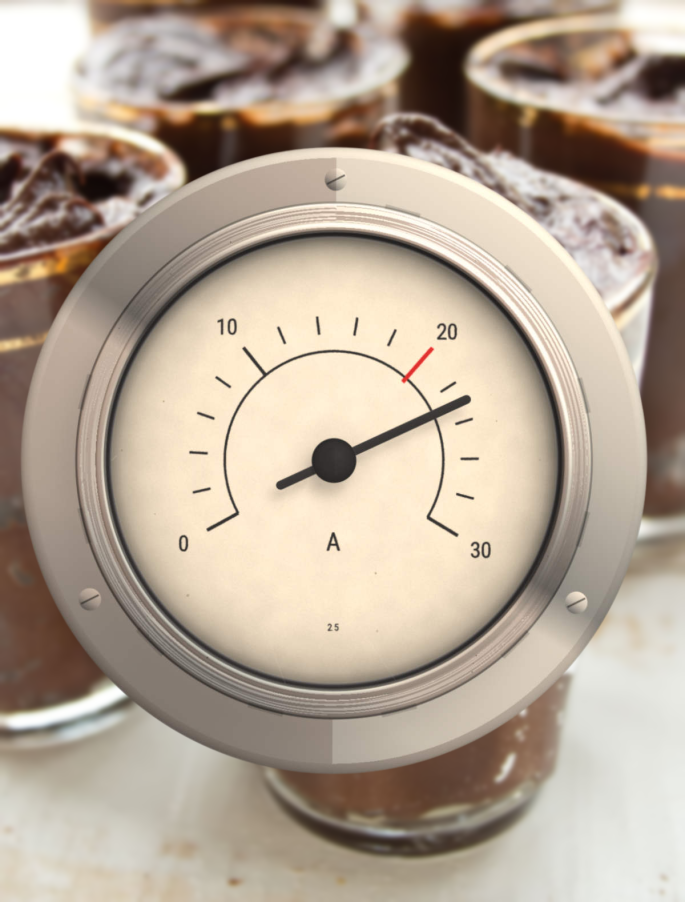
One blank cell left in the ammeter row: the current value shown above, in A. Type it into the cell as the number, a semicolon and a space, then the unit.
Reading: 23; A
